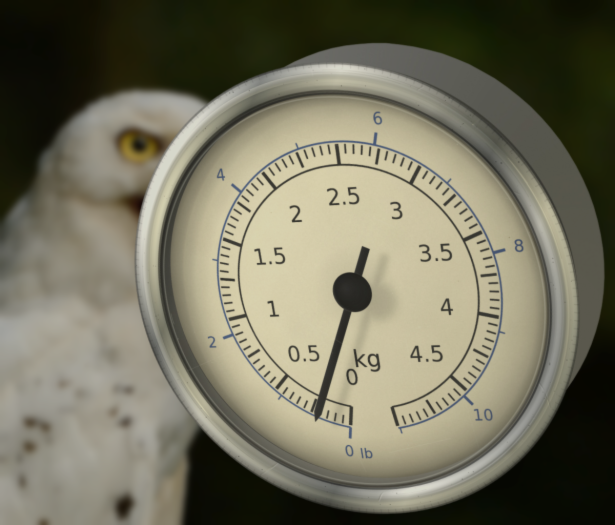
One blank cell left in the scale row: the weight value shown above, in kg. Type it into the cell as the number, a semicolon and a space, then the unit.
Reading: 0.2; kg
